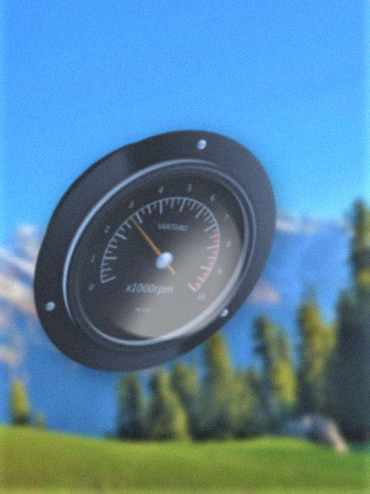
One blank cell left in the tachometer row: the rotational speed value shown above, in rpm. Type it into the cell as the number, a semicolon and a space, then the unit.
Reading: 2750; rpm
